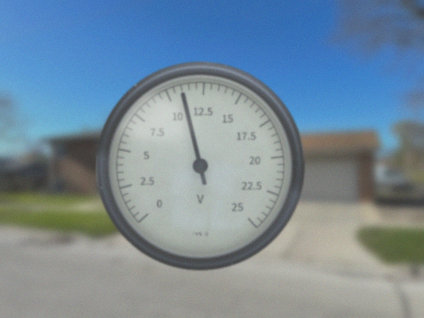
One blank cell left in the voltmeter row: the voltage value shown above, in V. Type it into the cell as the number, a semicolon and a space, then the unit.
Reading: 11; V
